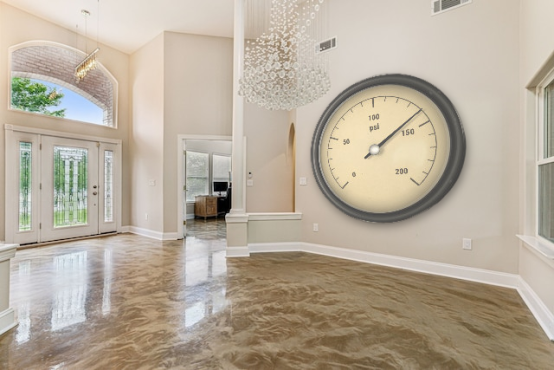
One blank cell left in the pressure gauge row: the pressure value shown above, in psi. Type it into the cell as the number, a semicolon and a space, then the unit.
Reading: 140; psi
